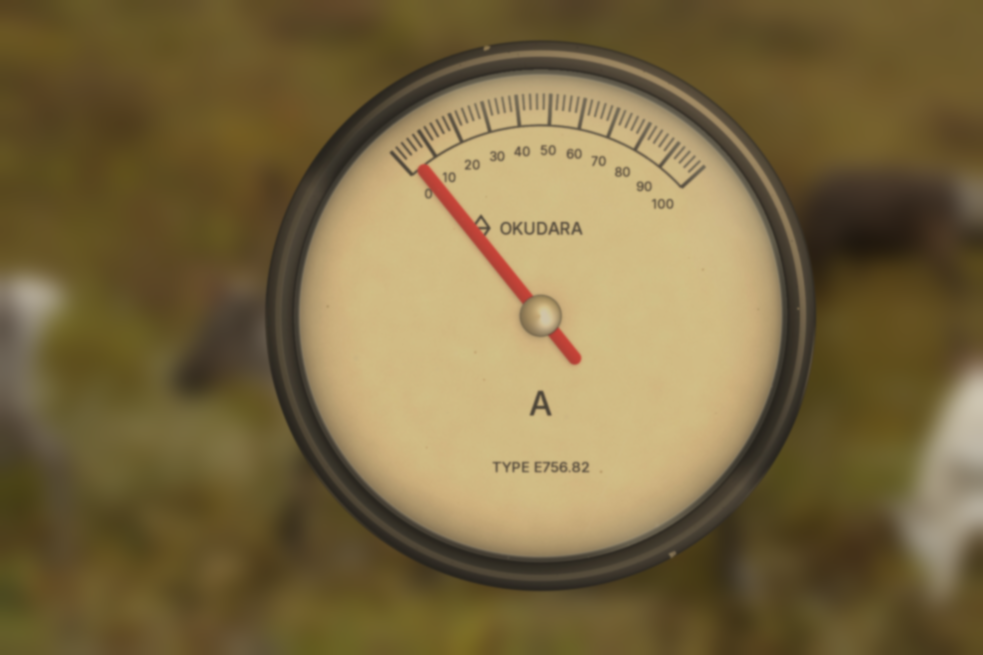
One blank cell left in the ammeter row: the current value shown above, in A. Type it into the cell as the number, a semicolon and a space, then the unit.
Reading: 4; A
